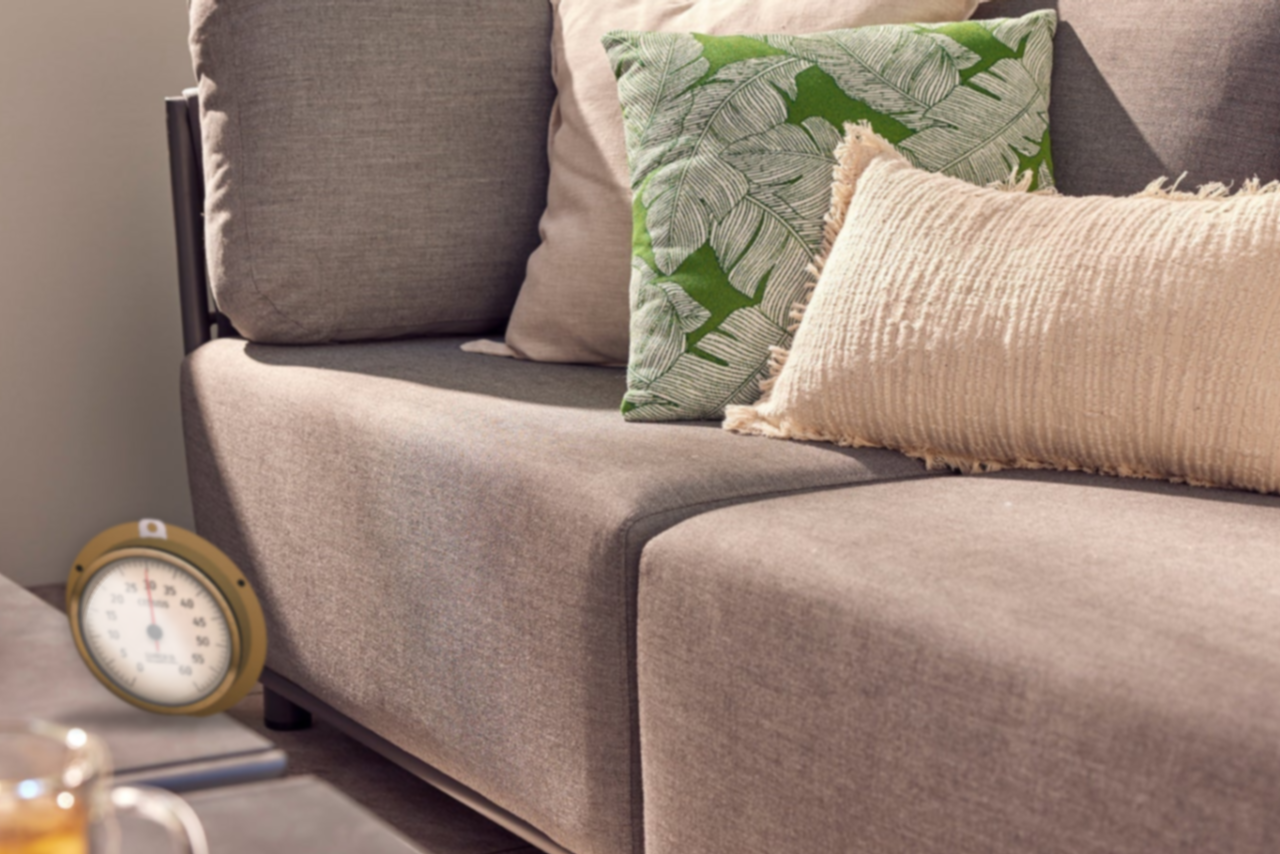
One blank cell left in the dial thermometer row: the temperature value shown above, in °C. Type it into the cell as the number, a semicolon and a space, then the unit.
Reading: 30; °C
